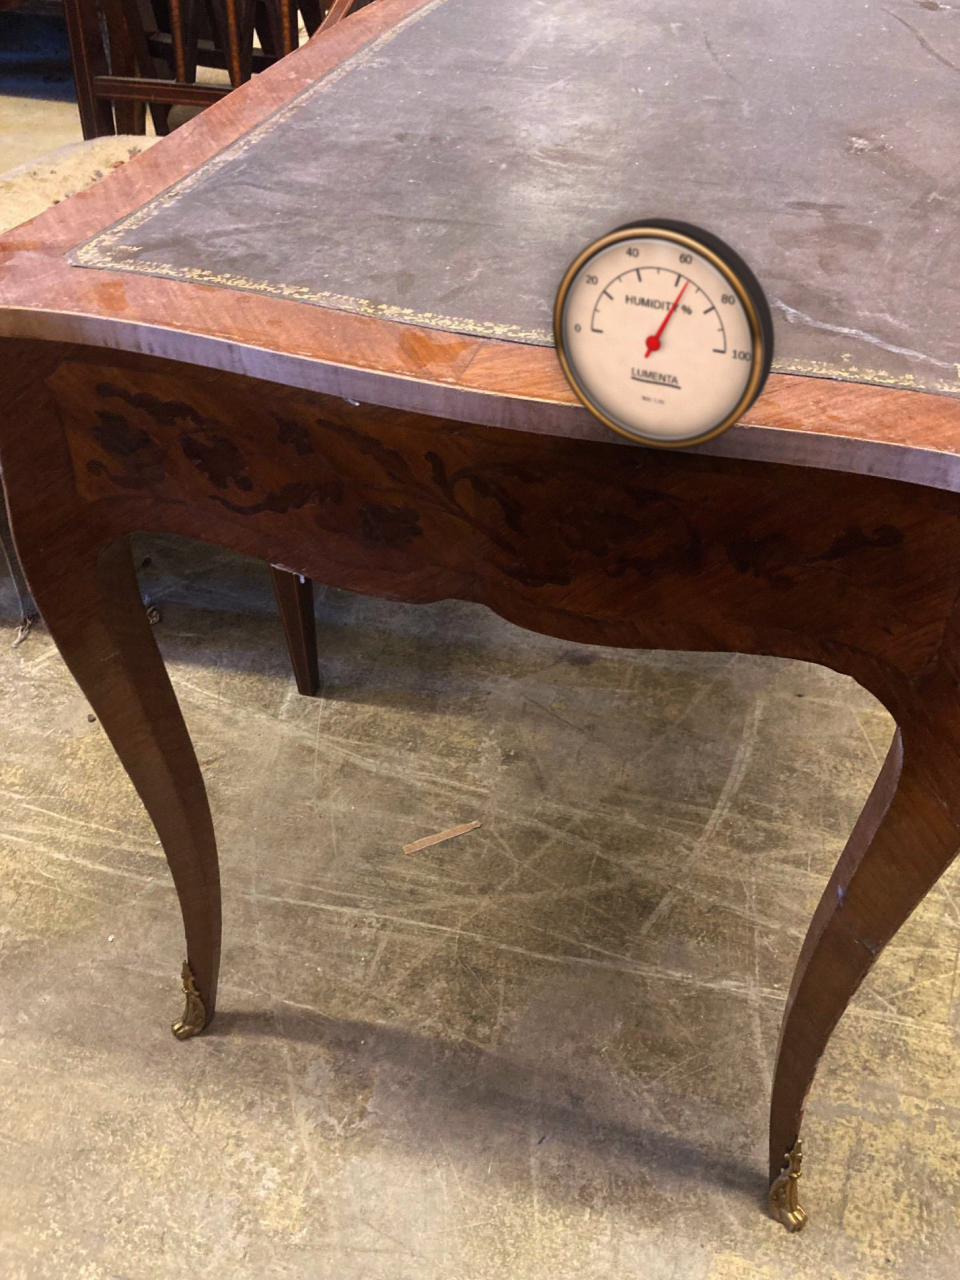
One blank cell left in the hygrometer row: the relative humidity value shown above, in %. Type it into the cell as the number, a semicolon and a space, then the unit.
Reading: 65; %
